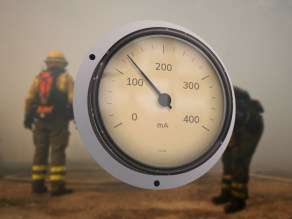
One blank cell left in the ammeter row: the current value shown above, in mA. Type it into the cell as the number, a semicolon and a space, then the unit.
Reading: 130; mA
